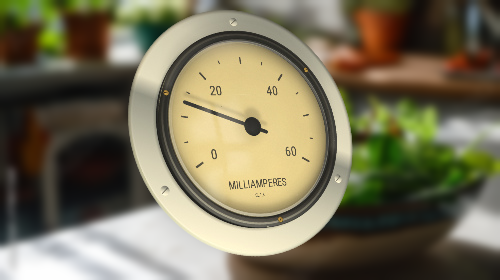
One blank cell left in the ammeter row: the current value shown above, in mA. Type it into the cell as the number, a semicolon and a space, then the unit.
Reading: 12.5; mA
